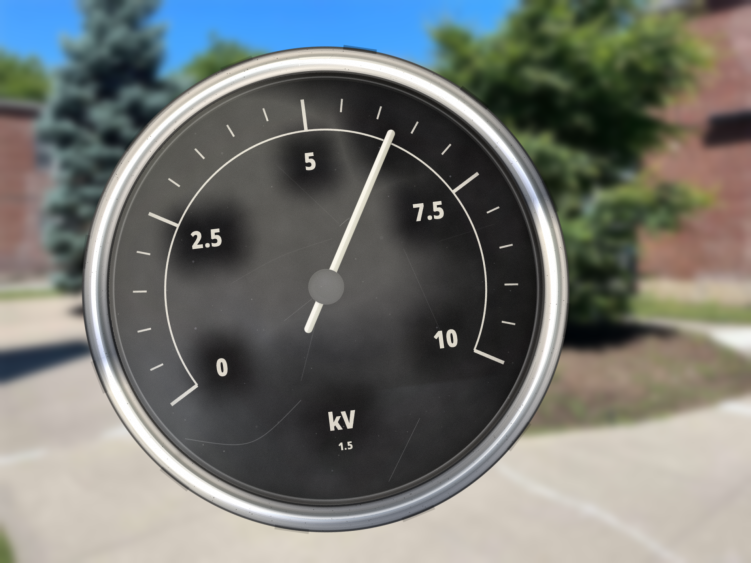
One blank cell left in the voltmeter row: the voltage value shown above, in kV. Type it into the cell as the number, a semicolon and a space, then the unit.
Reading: 6.25; kV
